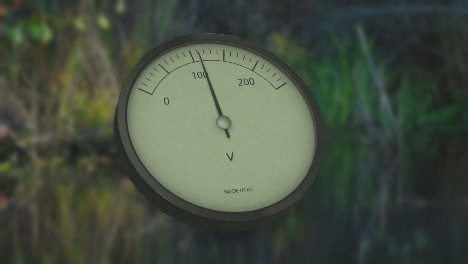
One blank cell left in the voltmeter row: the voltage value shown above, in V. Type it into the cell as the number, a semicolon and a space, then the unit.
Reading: 110; V
